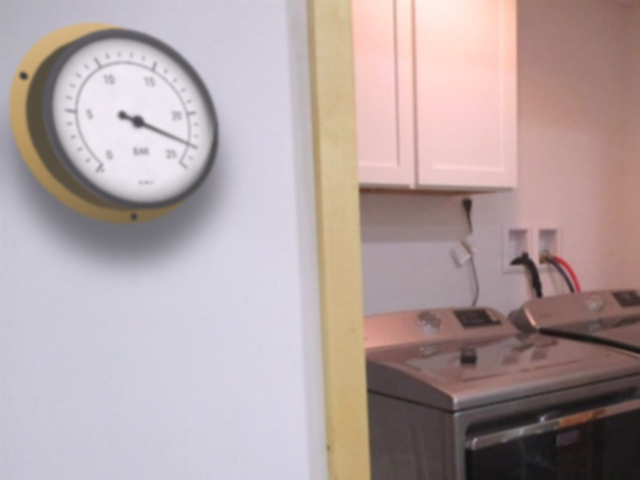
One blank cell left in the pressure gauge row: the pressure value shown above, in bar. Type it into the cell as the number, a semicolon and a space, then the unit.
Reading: 23; bar
